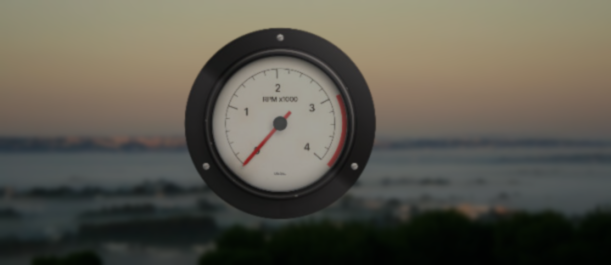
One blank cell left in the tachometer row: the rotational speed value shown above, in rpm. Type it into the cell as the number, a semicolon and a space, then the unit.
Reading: 0; rpm
